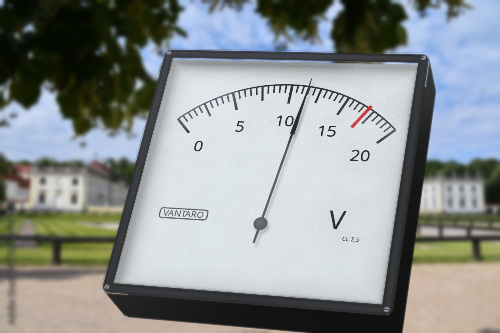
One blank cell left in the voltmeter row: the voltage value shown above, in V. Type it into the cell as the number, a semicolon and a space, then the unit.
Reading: 11.5; V
